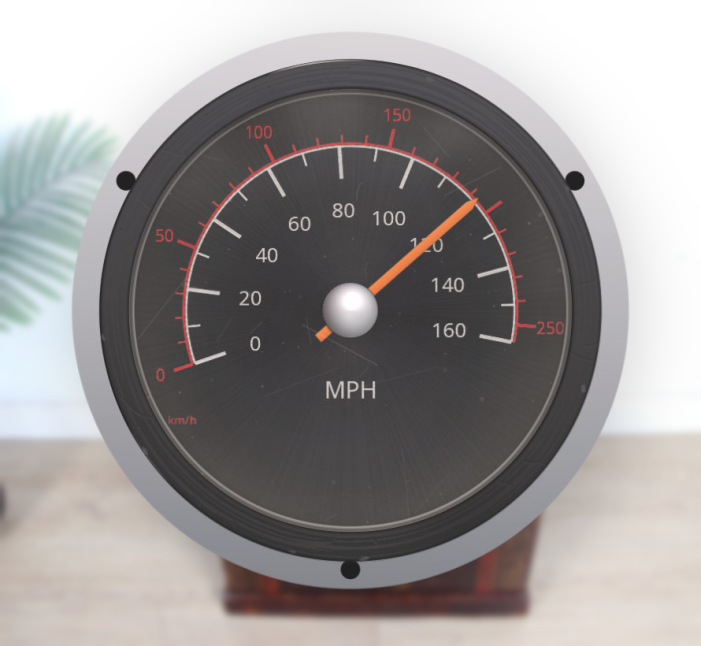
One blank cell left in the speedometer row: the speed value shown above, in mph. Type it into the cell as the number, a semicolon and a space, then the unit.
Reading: 120; mph
